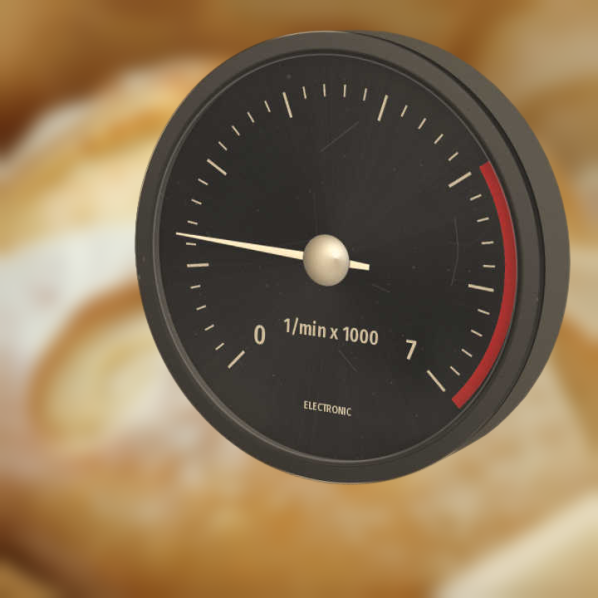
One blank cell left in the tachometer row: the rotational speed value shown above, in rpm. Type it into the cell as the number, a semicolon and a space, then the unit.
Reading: 1300; rpm
